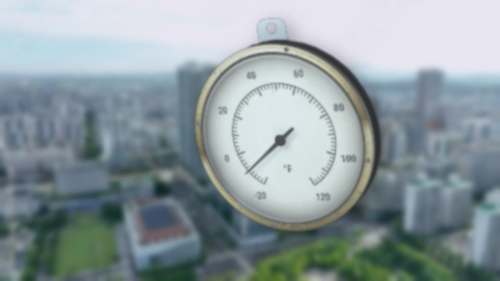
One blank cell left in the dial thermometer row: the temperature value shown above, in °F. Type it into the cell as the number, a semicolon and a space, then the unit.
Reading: -10; °F
